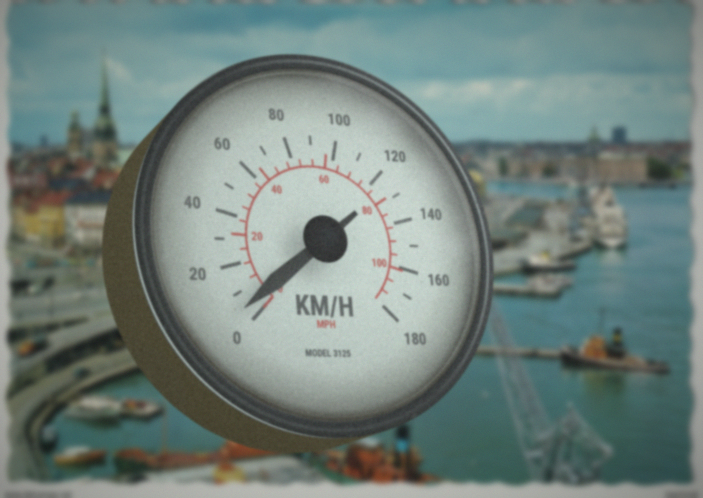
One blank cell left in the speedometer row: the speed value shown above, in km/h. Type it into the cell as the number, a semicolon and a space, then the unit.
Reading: 5; km/h
